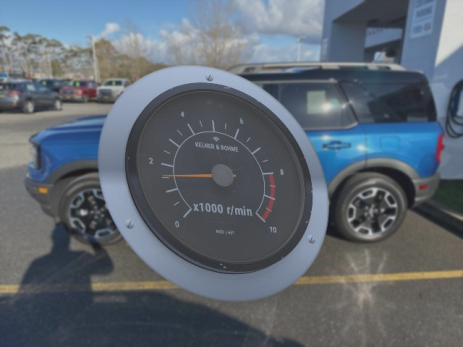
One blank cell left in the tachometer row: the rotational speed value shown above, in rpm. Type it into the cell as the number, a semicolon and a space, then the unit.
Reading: 1500; rpm
